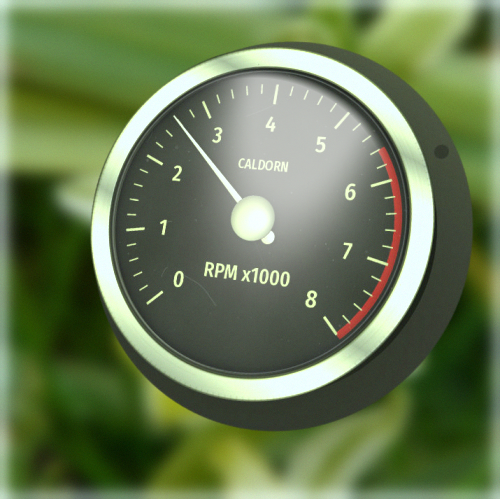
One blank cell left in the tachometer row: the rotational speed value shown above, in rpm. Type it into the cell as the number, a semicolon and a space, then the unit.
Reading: 2600; rpm
